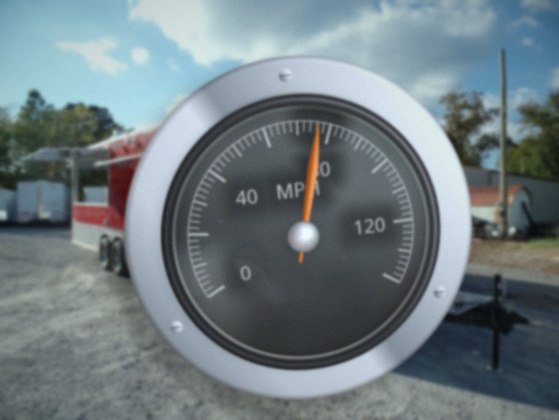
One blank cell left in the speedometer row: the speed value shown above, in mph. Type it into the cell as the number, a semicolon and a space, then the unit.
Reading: 76; mph
